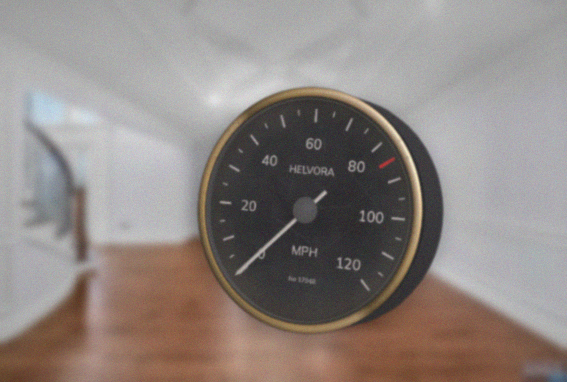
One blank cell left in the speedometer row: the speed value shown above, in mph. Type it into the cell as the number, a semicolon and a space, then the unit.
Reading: 0; mph
